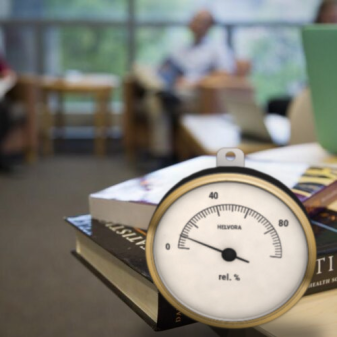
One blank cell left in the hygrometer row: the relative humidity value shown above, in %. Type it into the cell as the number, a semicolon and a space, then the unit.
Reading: 10; %
